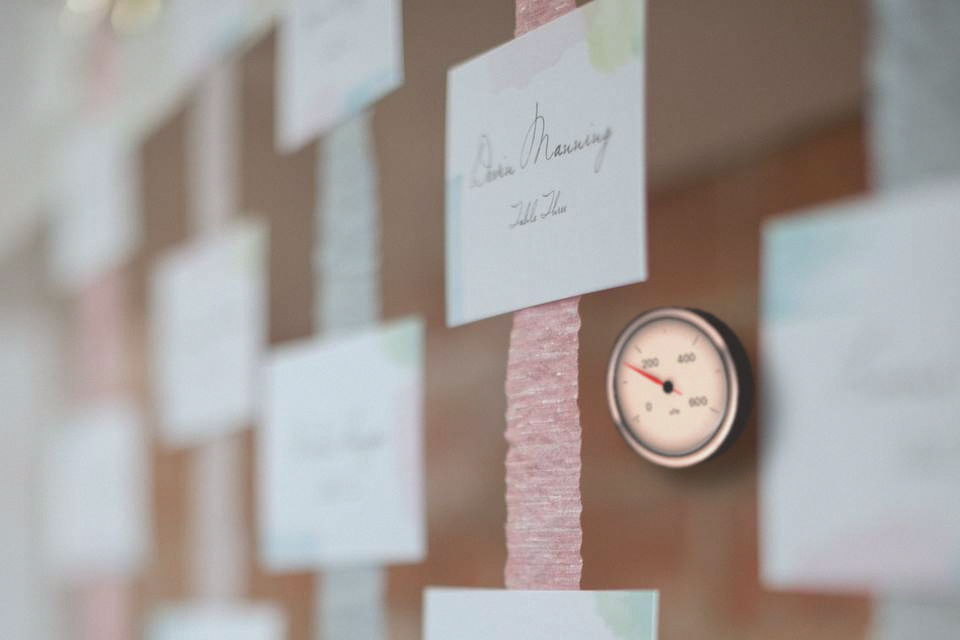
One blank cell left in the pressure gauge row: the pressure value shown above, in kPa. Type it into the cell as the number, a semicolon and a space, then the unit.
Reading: 150; kPa
